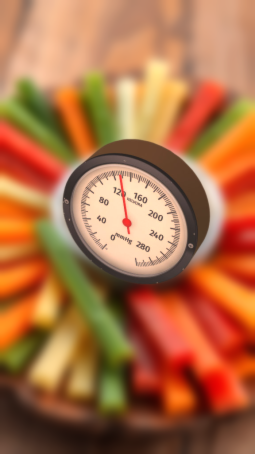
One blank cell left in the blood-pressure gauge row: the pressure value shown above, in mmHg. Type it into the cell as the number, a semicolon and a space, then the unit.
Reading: 130; mmHg
